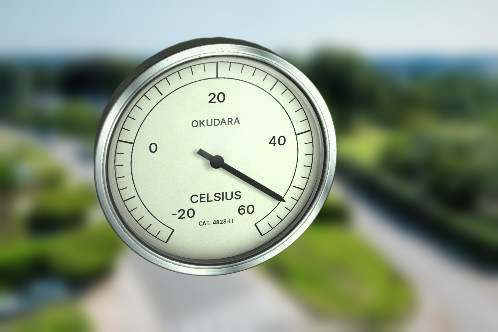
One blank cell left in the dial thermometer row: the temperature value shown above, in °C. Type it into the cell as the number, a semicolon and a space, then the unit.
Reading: 53; °C
